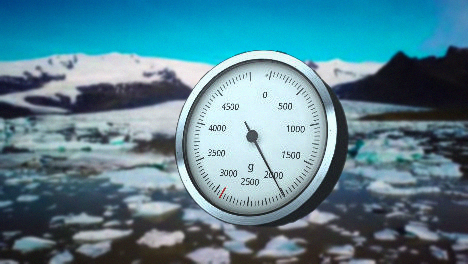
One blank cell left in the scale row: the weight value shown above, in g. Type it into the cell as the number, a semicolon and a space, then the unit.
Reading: 2000; g
